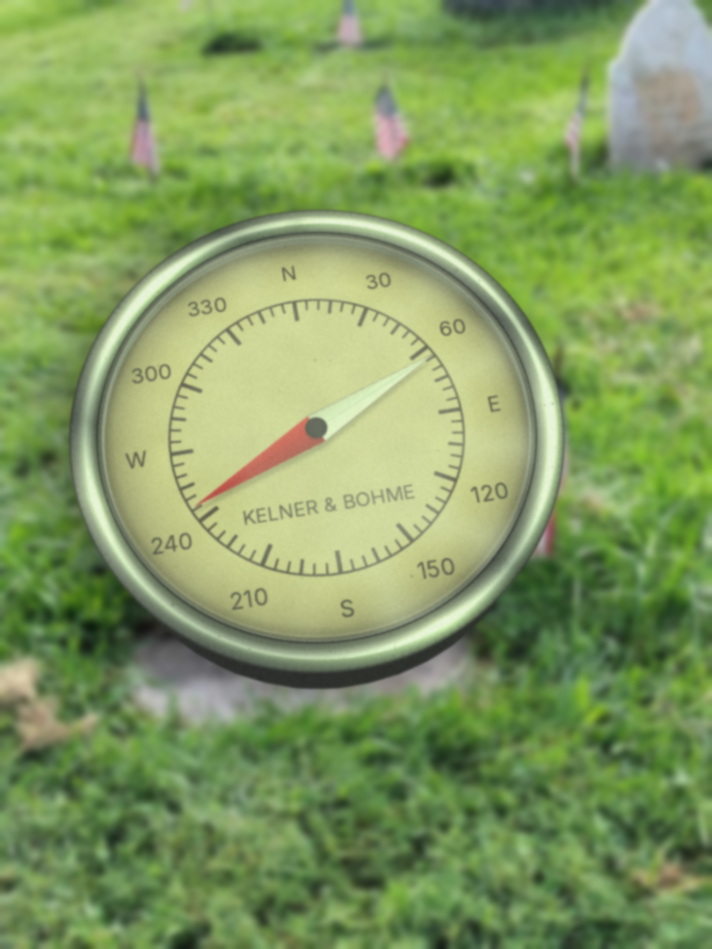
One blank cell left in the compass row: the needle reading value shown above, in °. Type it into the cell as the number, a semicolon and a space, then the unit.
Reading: 245; °
